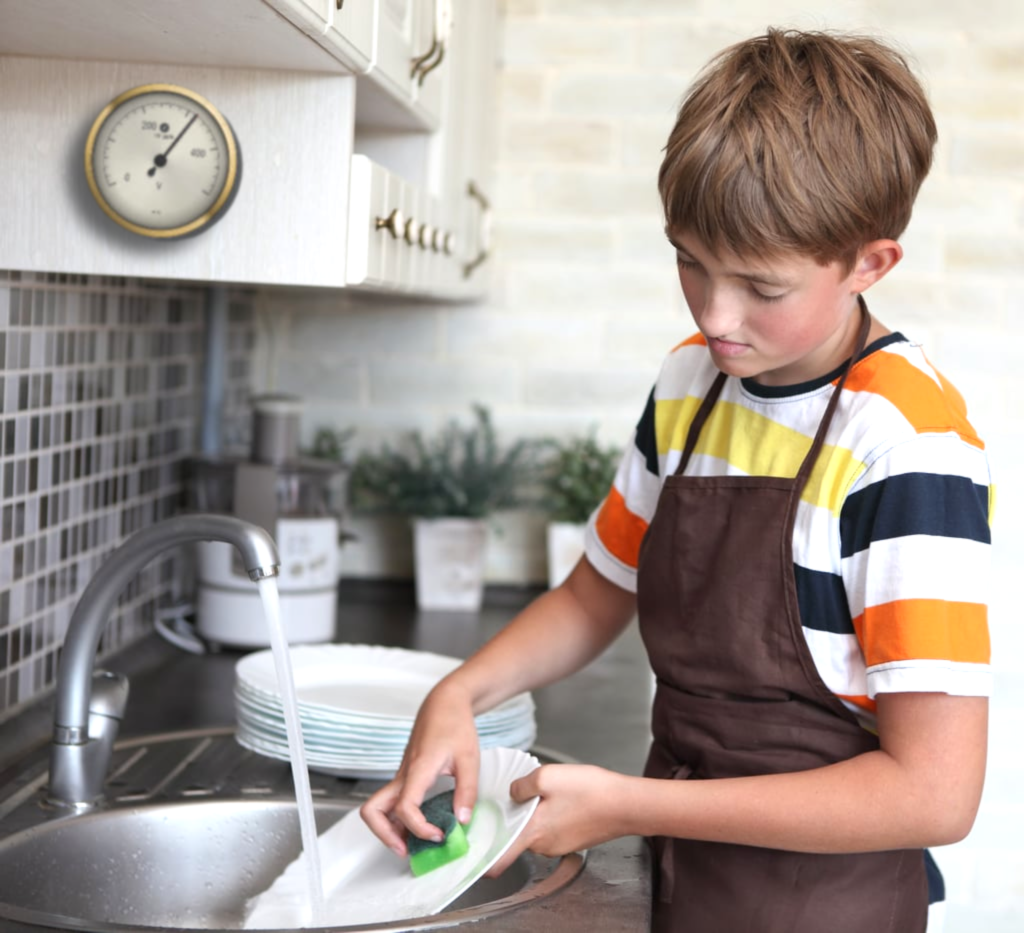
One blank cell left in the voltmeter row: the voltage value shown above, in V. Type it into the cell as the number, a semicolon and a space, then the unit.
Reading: 320; V
